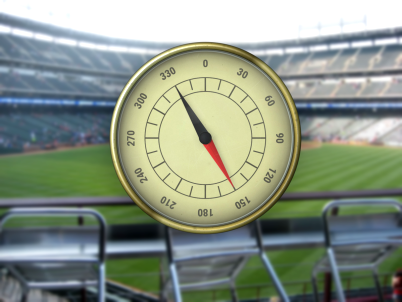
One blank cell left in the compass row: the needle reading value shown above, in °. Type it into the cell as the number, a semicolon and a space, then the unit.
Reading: 150; °
